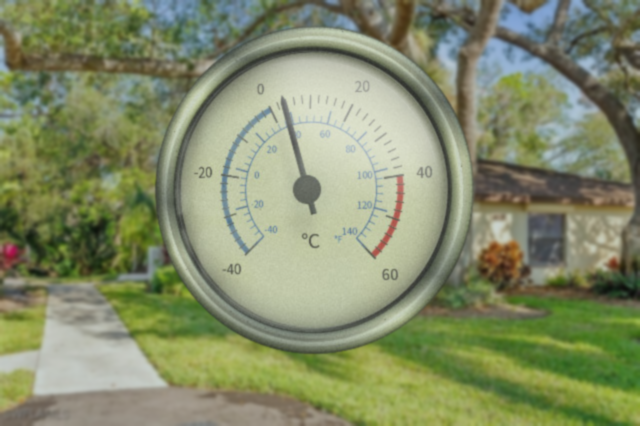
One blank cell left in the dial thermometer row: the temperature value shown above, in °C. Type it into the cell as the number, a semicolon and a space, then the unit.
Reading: 4; °C
